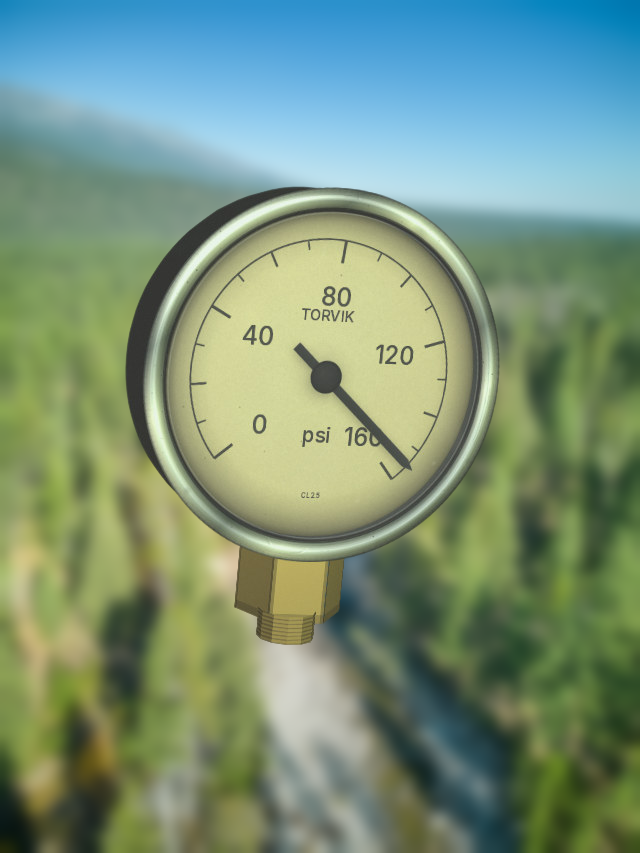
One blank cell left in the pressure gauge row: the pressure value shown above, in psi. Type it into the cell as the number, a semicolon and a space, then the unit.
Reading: 155; psi
